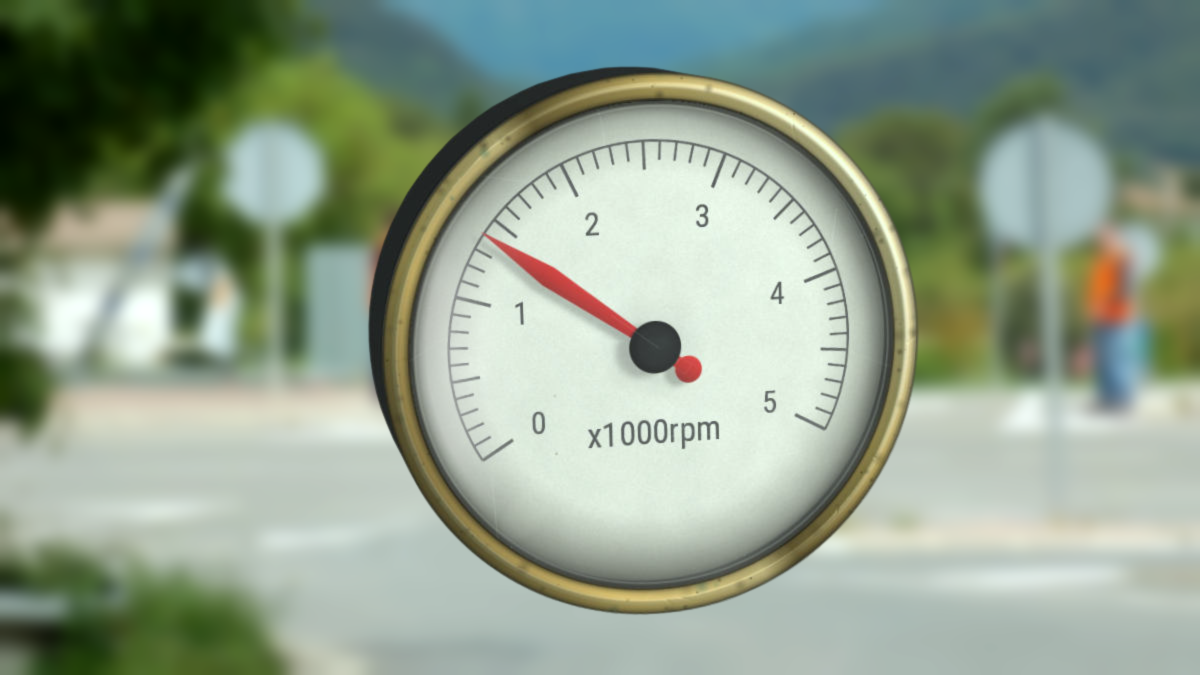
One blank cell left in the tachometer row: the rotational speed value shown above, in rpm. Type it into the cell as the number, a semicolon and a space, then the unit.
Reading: 1400; rpm
